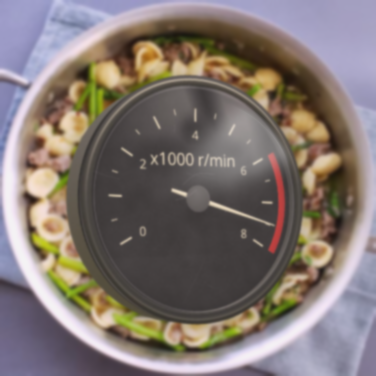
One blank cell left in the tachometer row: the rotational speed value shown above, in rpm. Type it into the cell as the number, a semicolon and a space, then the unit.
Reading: 7500; rpm
